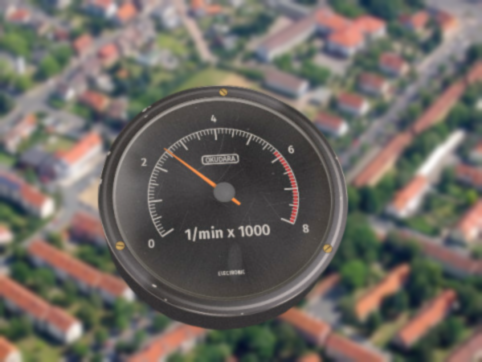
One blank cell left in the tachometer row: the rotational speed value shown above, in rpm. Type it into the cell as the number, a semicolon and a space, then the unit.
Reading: 2500; rpm
